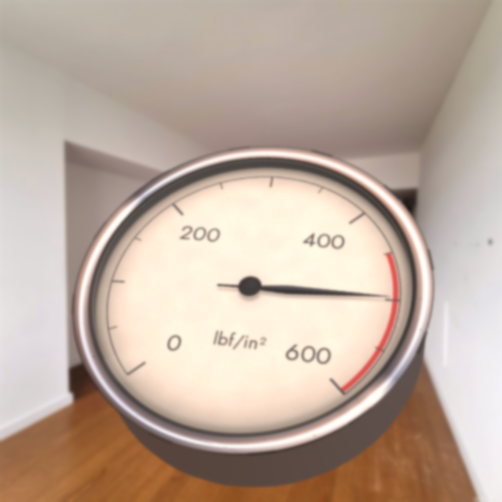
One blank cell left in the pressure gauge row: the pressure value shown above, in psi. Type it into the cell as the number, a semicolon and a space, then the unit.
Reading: 500; psi
